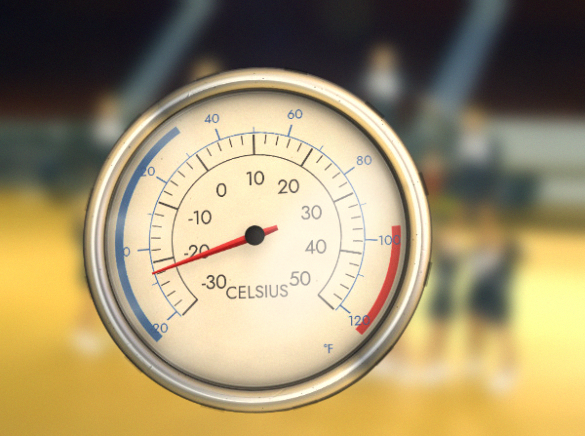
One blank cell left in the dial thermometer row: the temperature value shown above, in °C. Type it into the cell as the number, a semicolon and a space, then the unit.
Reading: -22; °C
